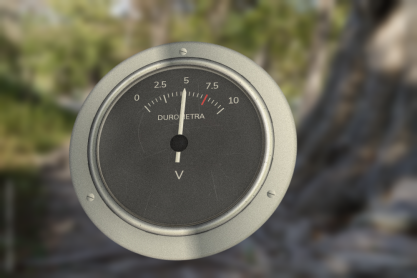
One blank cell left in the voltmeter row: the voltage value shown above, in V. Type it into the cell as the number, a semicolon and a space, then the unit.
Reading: 5; V
